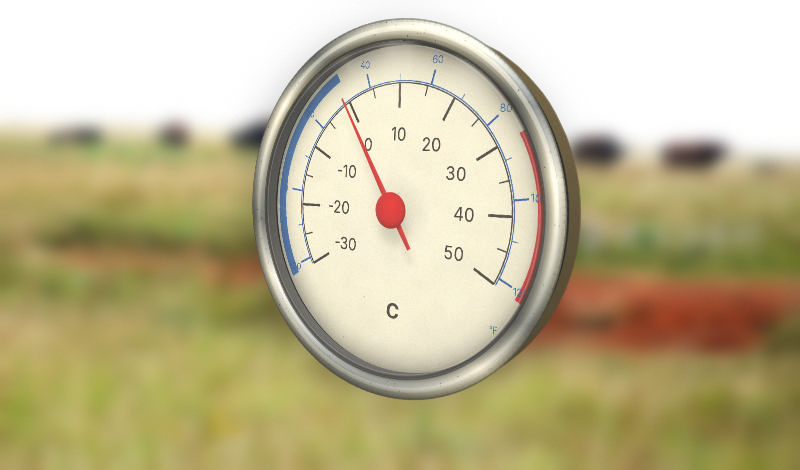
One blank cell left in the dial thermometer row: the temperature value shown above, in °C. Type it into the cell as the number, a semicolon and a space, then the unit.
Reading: 0; °C
